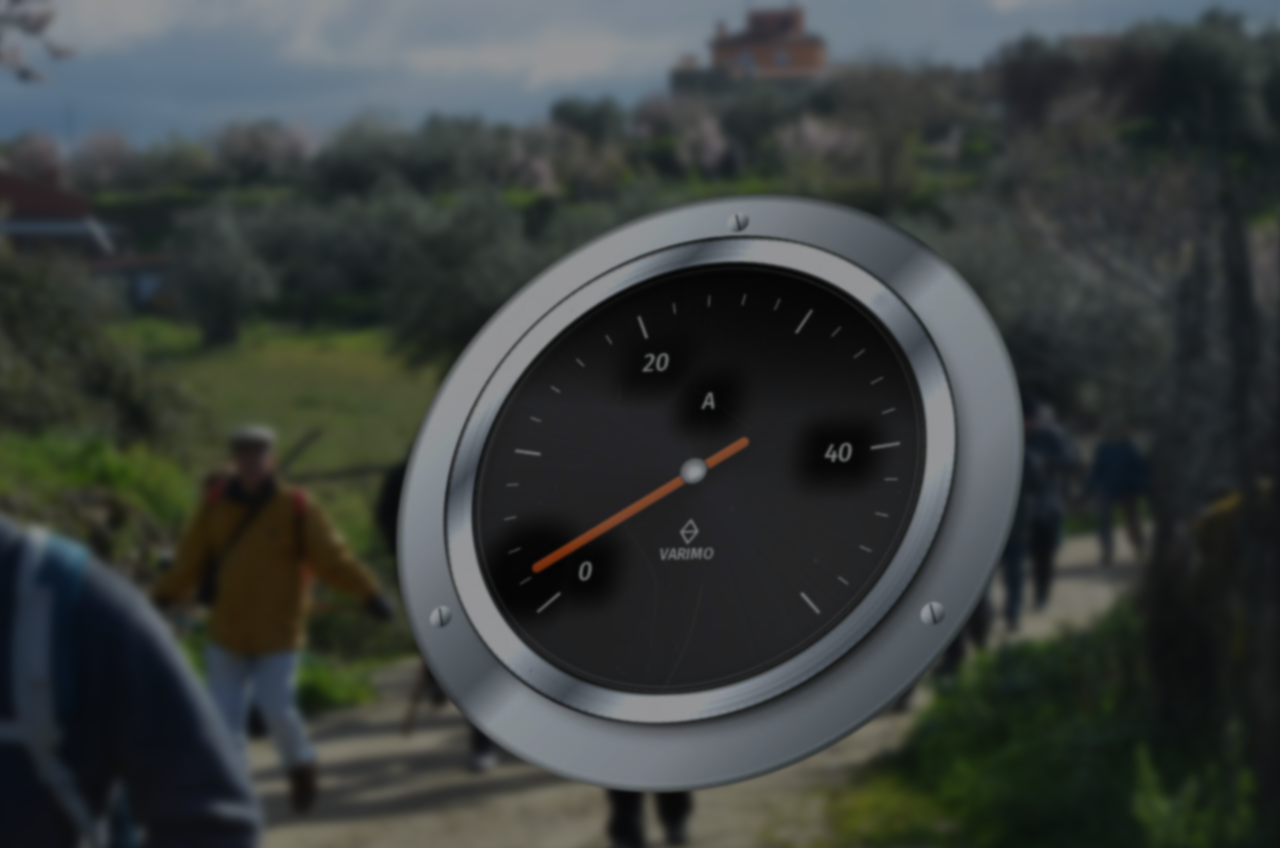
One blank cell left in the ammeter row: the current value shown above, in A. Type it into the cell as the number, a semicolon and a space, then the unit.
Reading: 2; A
